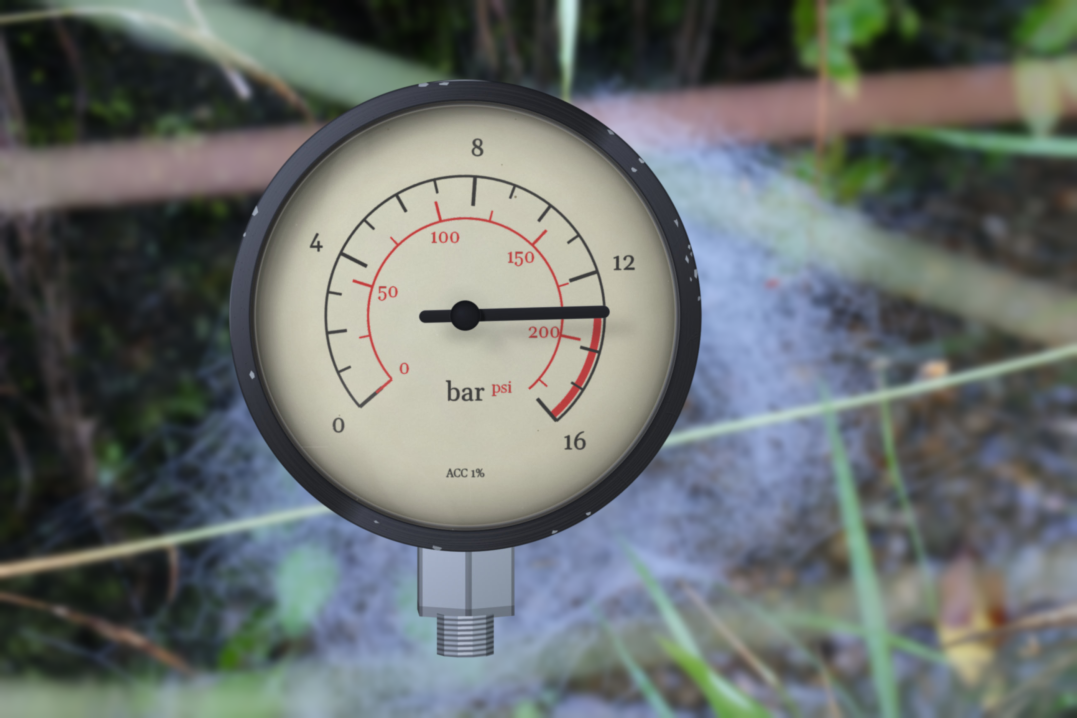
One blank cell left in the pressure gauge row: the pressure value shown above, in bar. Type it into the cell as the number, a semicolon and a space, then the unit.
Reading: 13; bar
